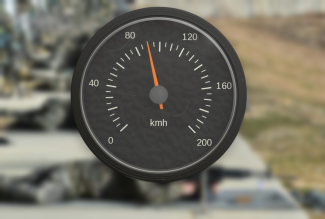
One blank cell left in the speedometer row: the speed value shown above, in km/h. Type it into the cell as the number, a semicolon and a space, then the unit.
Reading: 90; km/h
